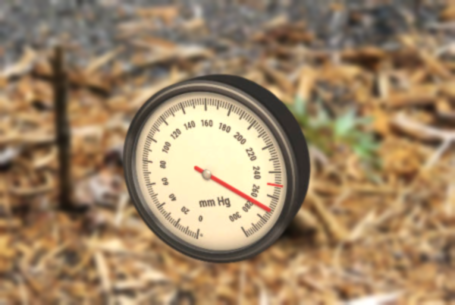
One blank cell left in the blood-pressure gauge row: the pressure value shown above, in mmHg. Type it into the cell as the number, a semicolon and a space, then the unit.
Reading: 270; mmHg
